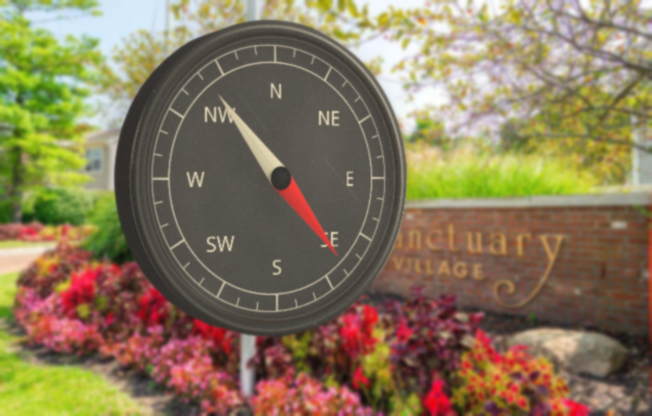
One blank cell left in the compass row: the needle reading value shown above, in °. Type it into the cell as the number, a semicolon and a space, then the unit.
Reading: 140; °
